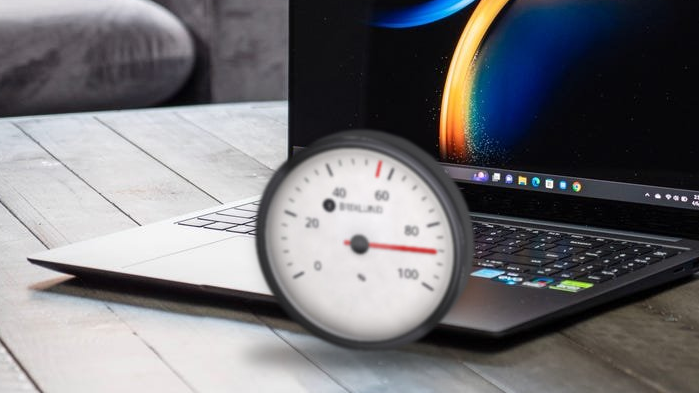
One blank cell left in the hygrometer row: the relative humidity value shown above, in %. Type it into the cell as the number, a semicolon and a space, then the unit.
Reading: 88; %
